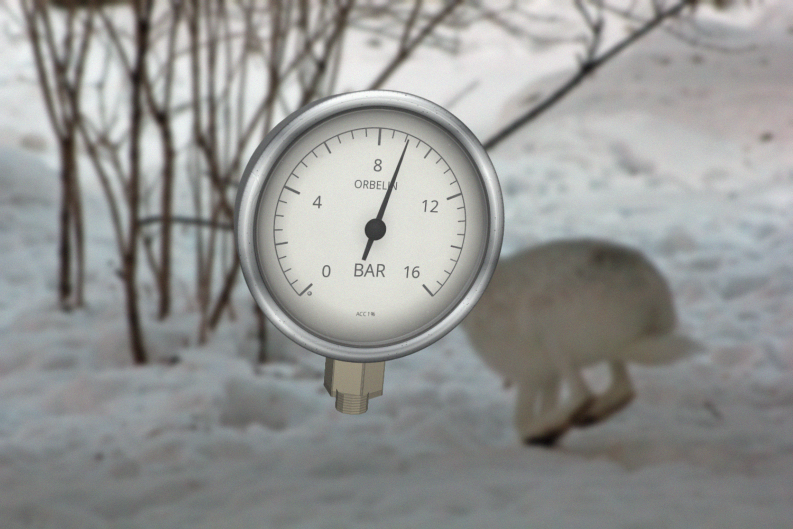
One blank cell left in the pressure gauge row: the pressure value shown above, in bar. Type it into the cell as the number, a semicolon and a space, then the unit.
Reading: 9; bar
